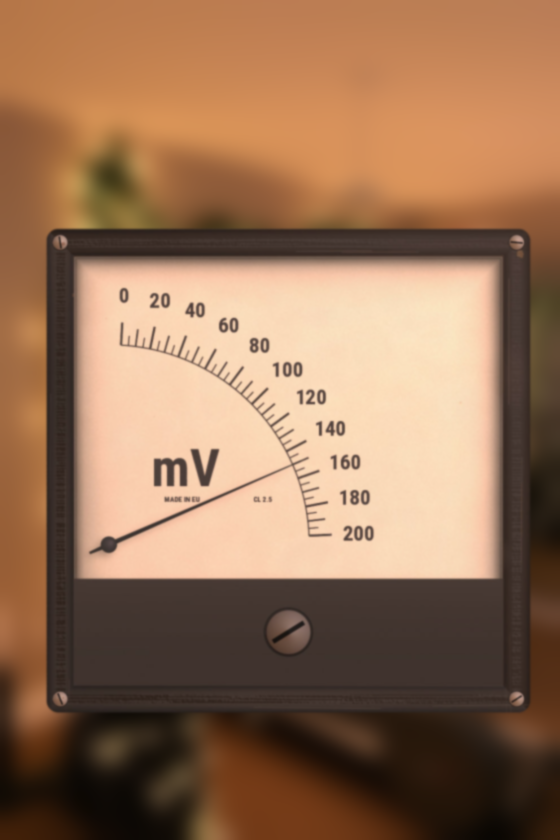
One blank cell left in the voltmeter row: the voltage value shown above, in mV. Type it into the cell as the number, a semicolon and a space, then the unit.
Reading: 150; mV
